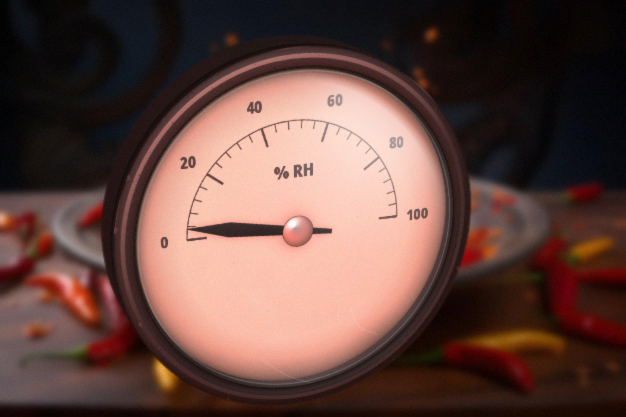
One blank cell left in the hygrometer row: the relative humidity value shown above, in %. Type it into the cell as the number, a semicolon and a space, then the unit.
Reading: 4; %
